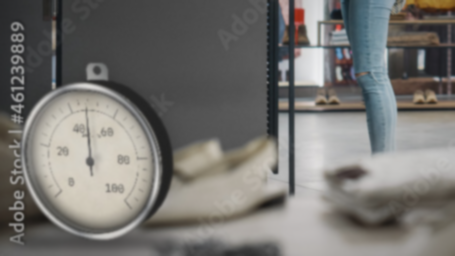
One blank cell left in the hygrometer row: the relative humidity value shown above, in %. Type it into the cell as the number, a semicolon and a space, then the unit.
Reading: 48; %
